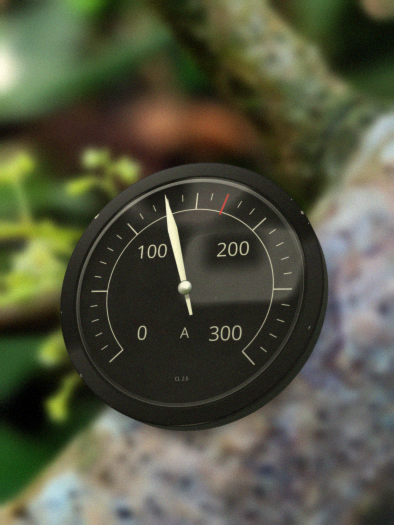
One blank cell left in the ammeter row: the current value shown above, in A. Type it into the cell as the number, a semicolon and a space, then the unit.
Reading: 130; A
